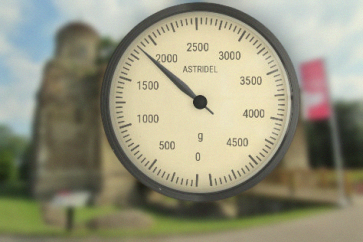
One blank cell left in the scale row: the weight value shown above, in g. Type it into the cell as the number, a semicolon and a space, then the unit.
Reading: 1850; g
